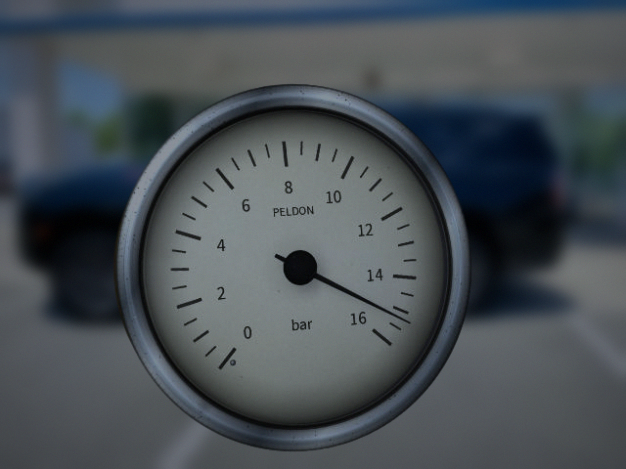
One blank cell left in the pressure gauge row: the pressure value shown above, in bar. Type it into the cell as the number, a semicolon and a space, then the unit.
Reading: 15.25; bar
